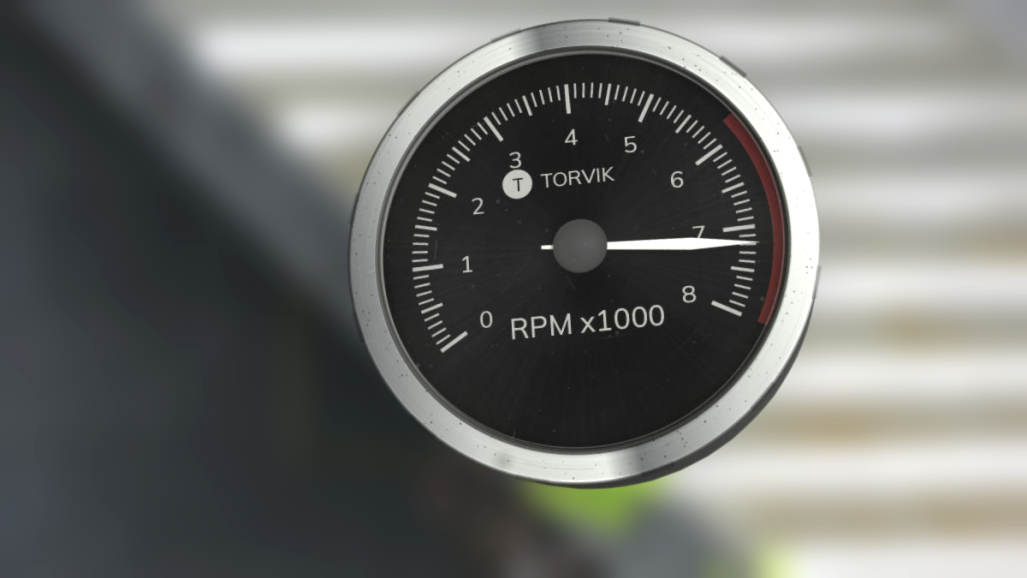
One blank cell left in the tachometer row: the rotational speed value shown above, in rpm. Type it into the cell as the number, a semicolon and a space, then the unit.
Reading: 7200; rpm
